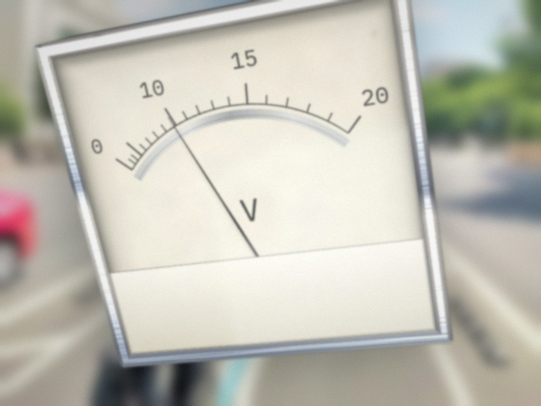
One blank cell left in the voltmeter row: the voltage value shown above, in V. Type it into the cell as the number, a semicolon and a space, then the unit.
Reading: 10; V
